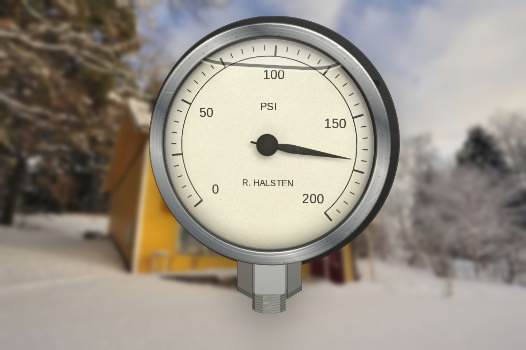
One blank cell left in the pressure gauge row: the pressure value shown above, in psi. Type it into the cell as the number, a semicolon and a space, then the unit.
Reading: 170; psi
